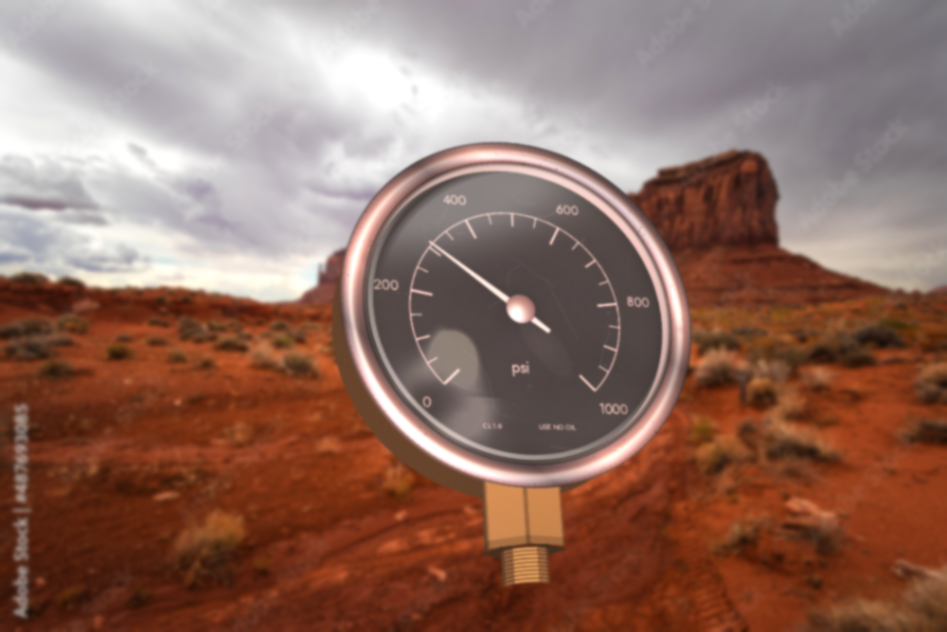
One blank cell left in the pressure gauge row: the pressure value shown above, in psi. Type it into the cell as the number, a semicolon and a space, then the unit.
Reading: 300; psi
